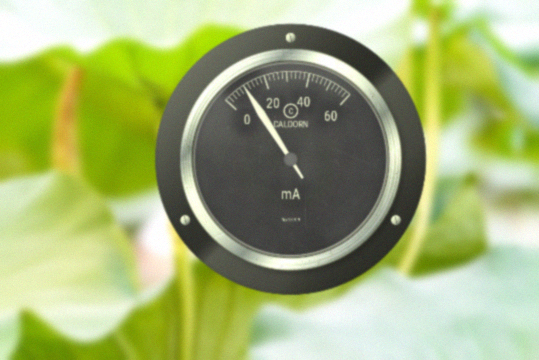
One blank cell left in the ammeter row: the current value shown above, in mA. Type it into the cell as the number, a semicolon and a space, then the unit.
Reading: 10; mA
